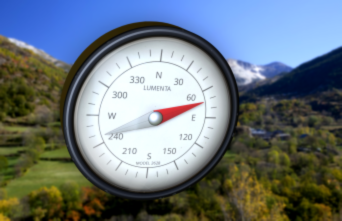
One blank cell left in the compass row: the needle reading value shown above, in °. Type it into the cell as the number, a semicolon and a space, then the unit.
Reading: 70; °
